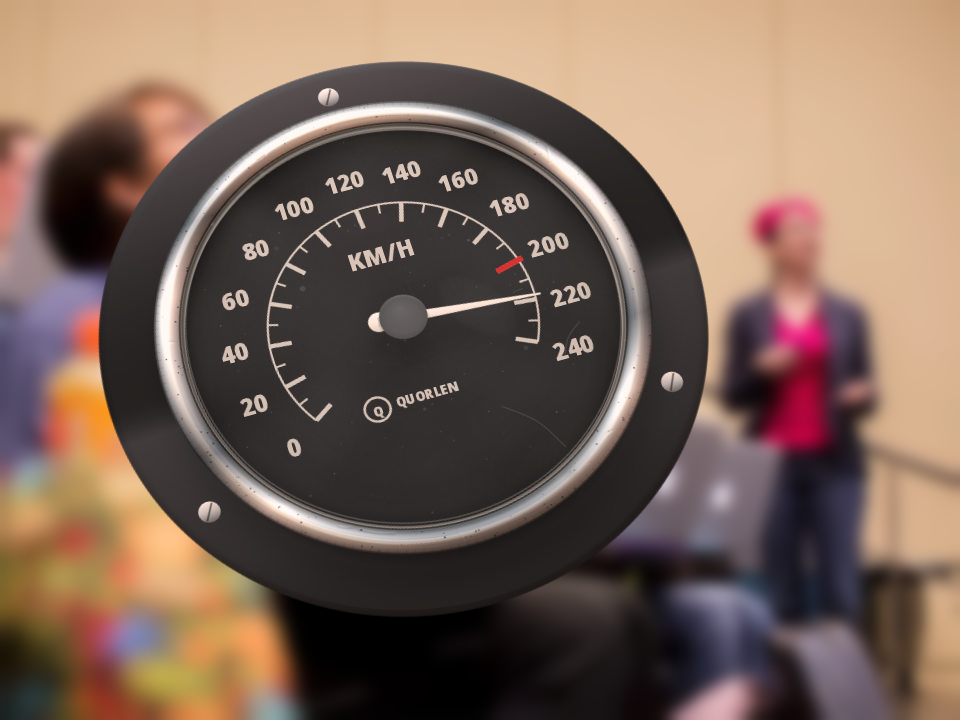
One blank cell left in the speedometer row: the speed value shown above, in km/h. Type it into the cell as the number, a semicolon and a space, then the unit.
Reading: 220; km/h
